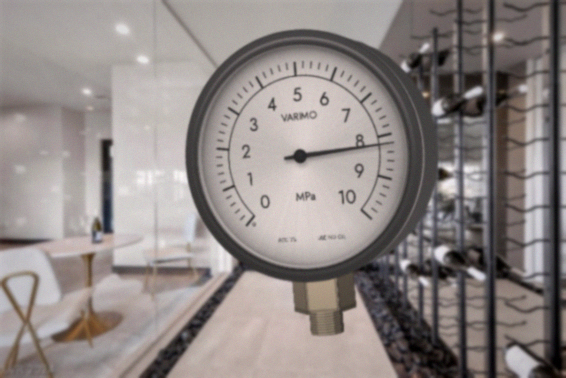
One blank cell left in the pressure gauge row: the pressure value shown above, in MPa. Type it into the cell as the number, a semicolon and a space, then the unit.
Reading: 8.2; MPa
